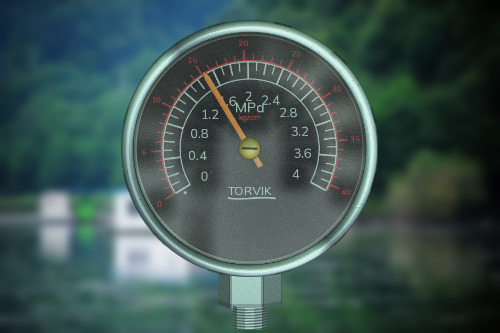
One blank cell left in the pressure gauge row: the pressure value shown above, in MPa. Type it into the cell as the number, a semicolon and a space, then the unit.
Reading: 1.5; MPa
